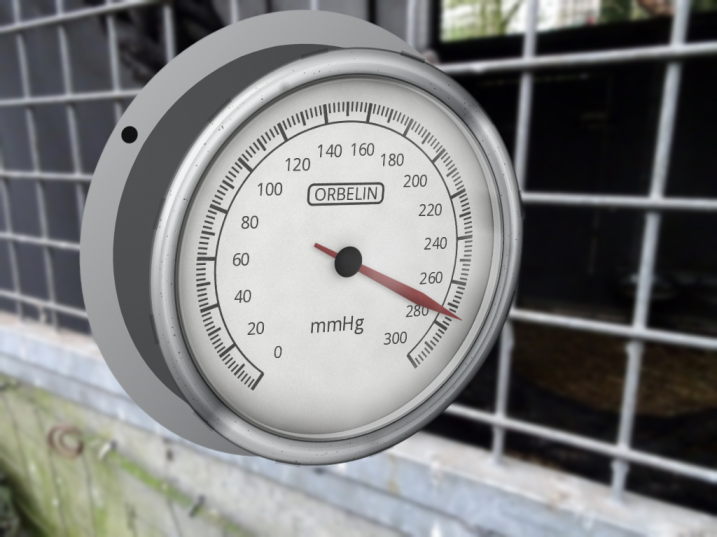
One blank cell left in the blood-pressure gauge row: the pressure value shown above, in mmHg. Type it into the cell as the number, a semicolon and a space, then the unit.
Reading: 274; mmHg
